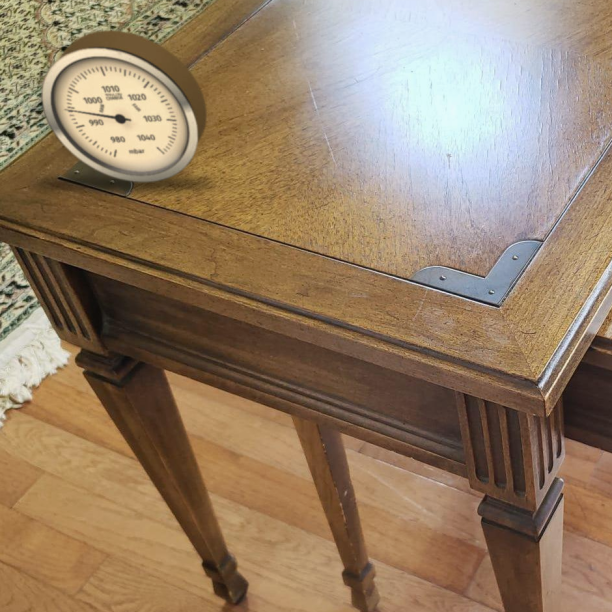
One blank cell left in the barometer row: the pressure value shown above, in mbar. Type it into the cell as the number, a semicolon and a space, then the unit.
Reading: 995; mbar
